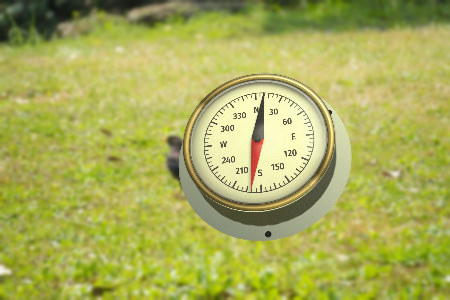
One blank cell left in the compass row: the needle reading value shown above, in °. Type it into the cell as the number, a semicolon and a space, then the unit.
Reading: 190; °
